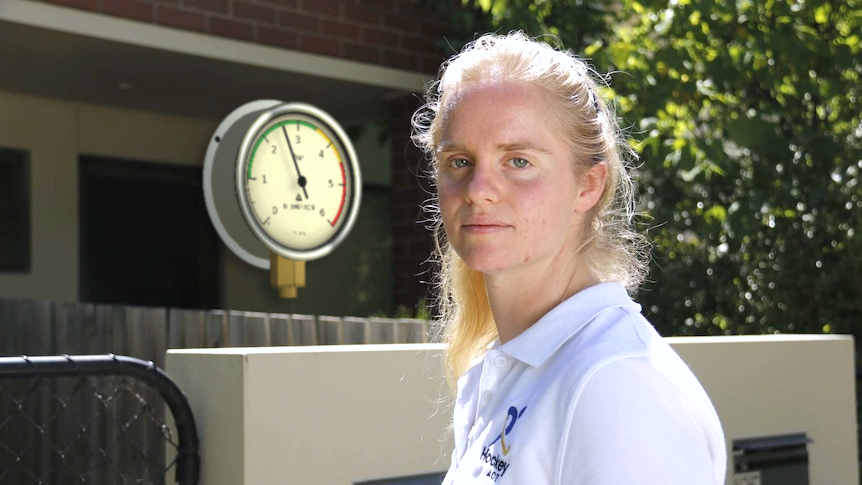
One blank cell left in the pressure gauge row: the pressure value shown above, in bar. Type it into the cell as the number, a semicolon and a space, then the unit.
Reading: 2.5; bar
